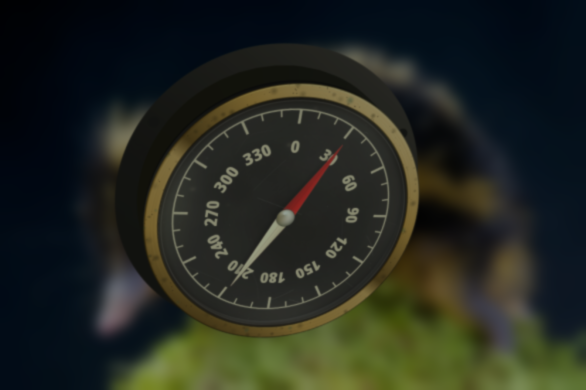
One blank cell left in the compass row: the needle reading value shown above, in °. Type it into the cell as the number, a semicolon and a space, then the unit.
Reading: 30; °
